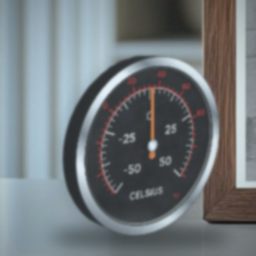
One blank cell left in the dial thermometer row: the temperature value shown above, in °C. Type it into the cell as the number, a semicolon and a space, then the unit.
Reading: 0; °C
